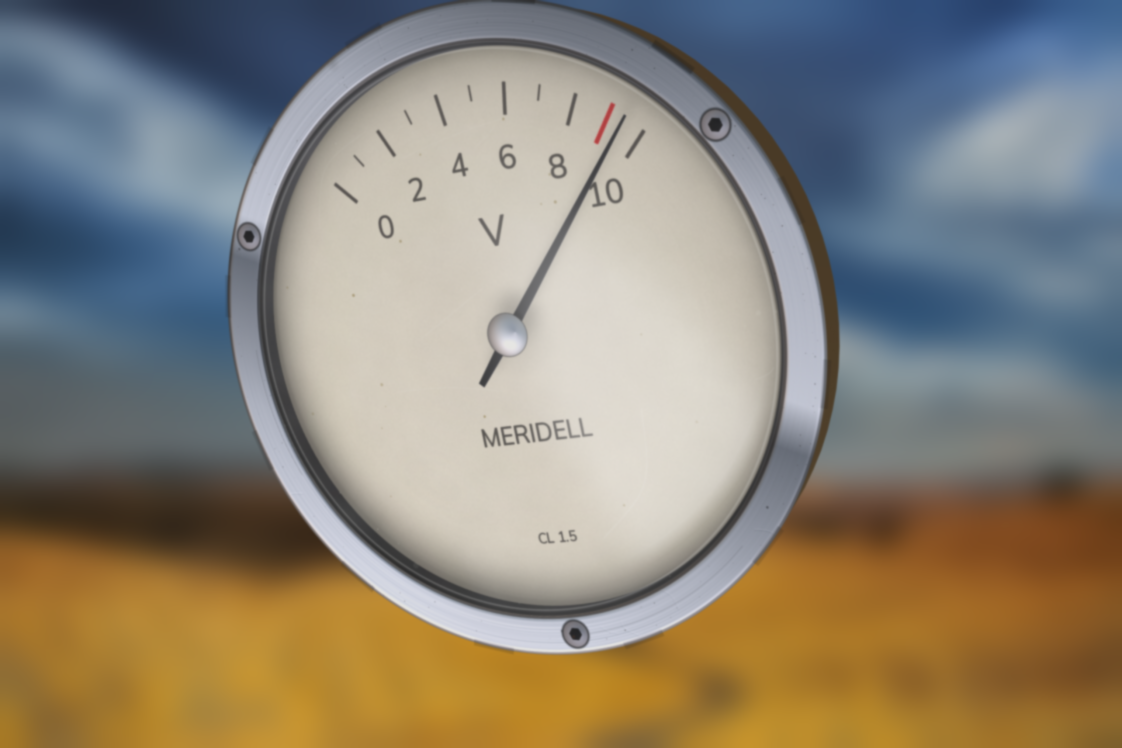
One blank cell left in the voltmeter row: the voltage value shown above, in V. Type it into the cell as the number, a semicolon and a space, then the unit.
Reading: 9.5; V
